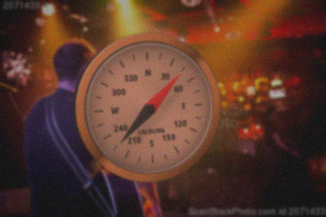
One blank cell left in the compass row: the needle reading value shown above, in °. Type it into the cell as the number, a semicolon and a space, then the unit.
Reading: 45; °
